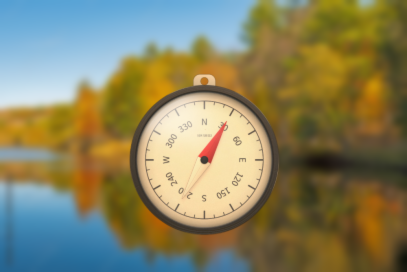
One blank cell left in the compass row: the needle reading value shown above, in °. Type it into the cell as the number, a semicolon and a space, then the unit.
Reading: 30; °
